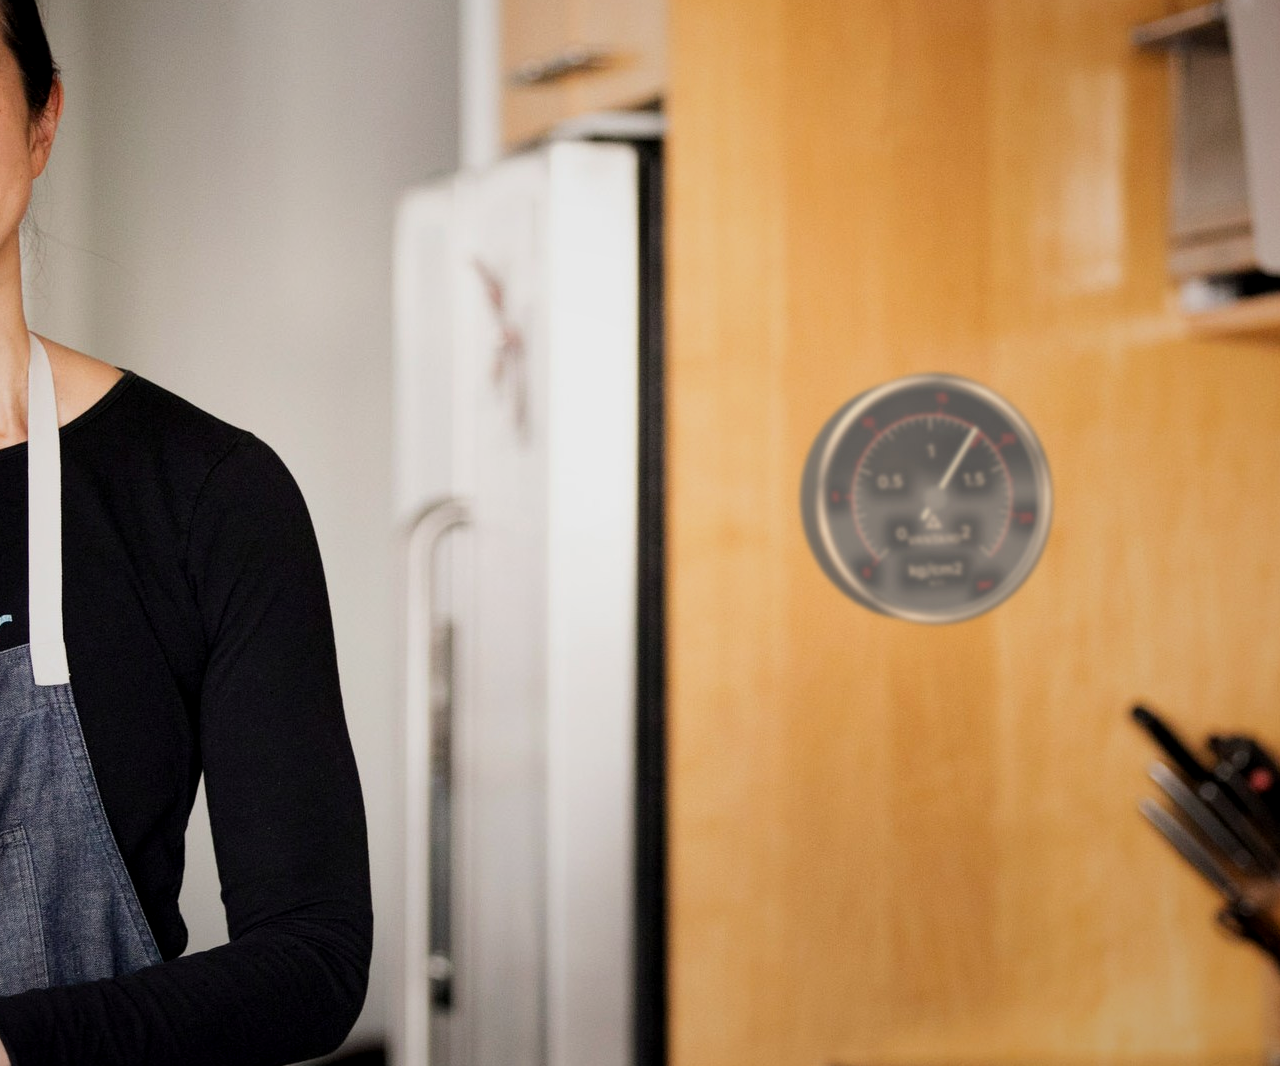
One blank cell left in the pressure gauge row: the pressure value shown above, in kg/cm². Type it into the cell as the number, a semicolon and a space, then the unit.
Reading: 1.25; kg/cm²
